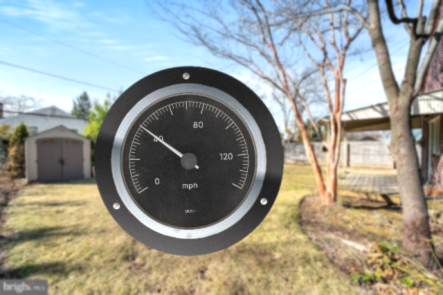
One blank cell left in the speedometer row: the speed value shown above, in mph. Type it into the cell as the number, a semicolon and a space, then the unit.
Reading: 40; mph
